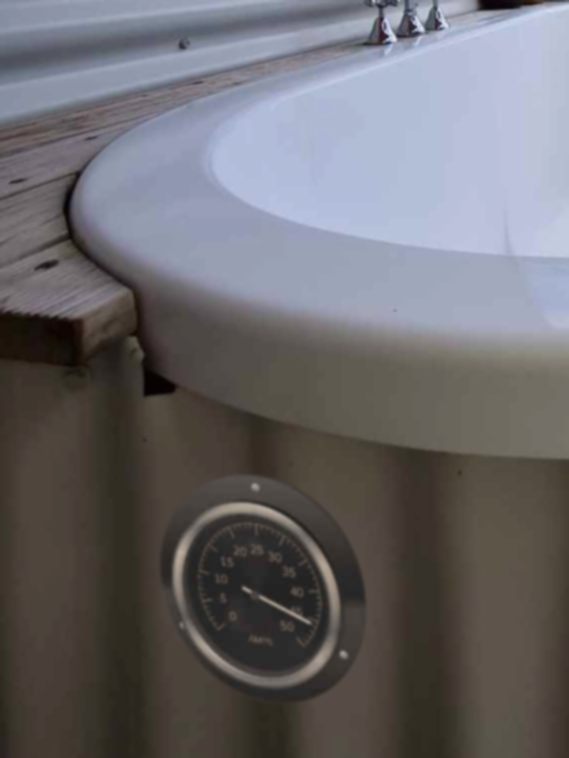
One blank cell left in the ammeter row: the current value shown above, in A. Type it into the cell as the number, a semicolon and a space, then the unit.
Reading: 45; A
